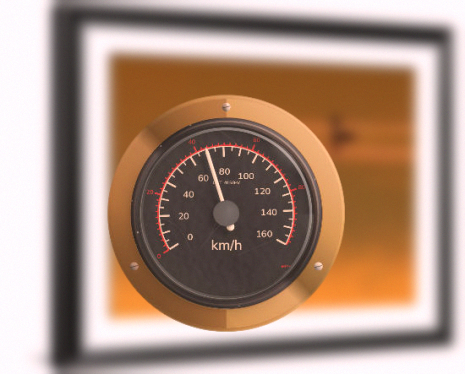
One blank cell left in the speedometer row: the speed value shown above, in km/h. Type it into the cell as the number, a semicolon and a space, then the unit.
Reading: 70; km/h
